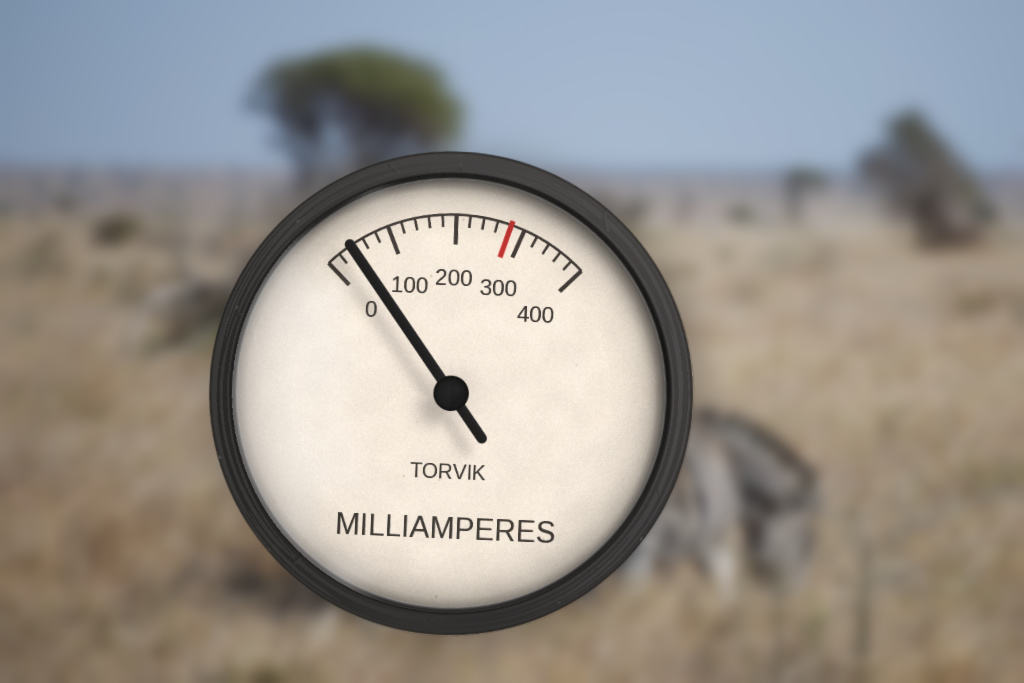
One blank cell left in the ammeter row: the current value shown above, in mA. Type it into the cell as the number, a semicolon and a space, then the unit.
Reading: 40; mA
